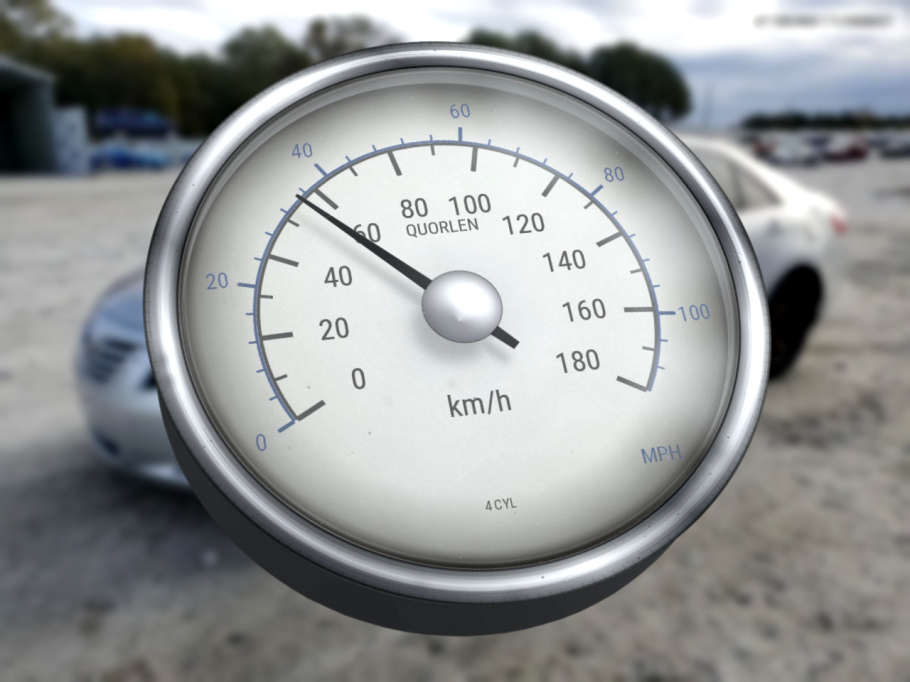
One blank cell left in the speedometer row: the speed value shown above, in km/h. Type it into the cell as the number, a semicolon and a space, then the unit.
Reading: 55; km/h
